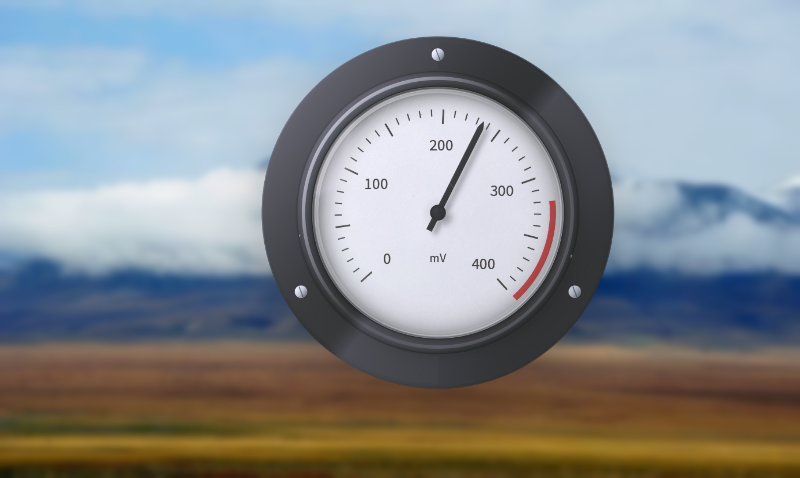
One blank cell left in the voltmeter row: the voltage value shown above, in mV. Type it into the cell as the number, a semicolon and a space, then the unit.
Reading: 235; mV
